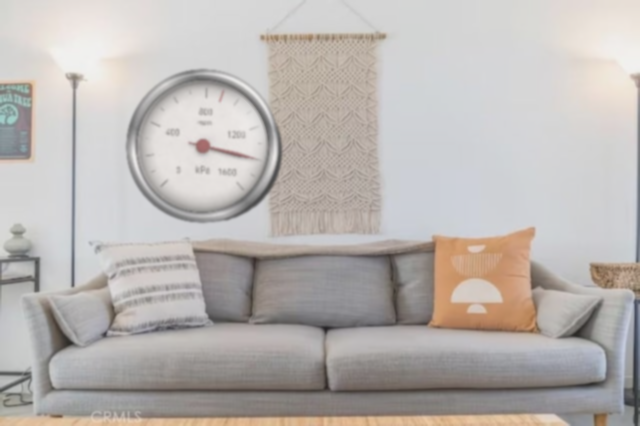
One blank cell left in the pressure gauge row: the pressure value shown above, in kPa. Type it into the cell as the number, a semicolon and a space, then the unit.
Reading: 1400; kPa
